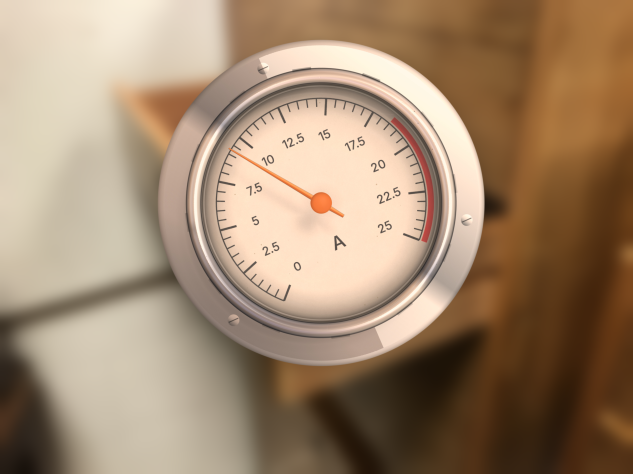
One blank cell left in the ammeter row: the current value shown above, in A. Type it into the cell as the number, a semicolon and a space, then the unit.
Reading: 9.25; A
